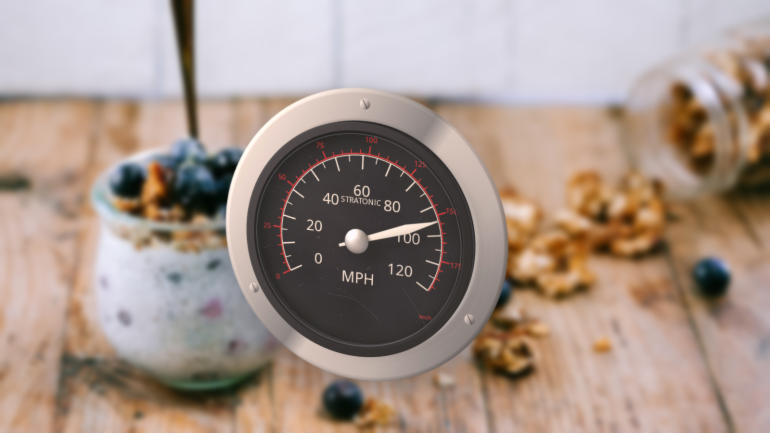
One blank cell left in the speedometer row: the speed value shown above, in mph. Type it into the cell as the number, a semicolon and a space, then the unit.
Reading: 95; mph
